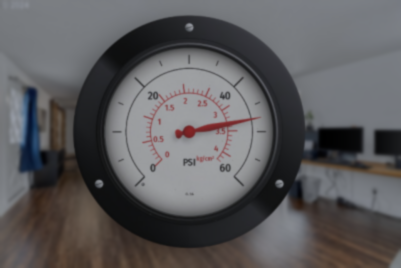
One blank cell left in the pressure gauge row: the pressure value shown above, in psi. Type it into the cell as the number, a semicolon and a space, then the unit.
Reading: 47.5; psi
